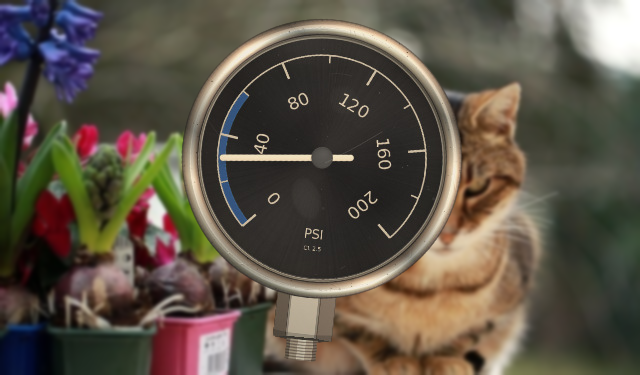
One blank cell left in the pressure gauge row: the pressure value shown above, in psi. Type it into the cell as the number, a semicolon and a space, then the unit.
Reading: 30; psi
